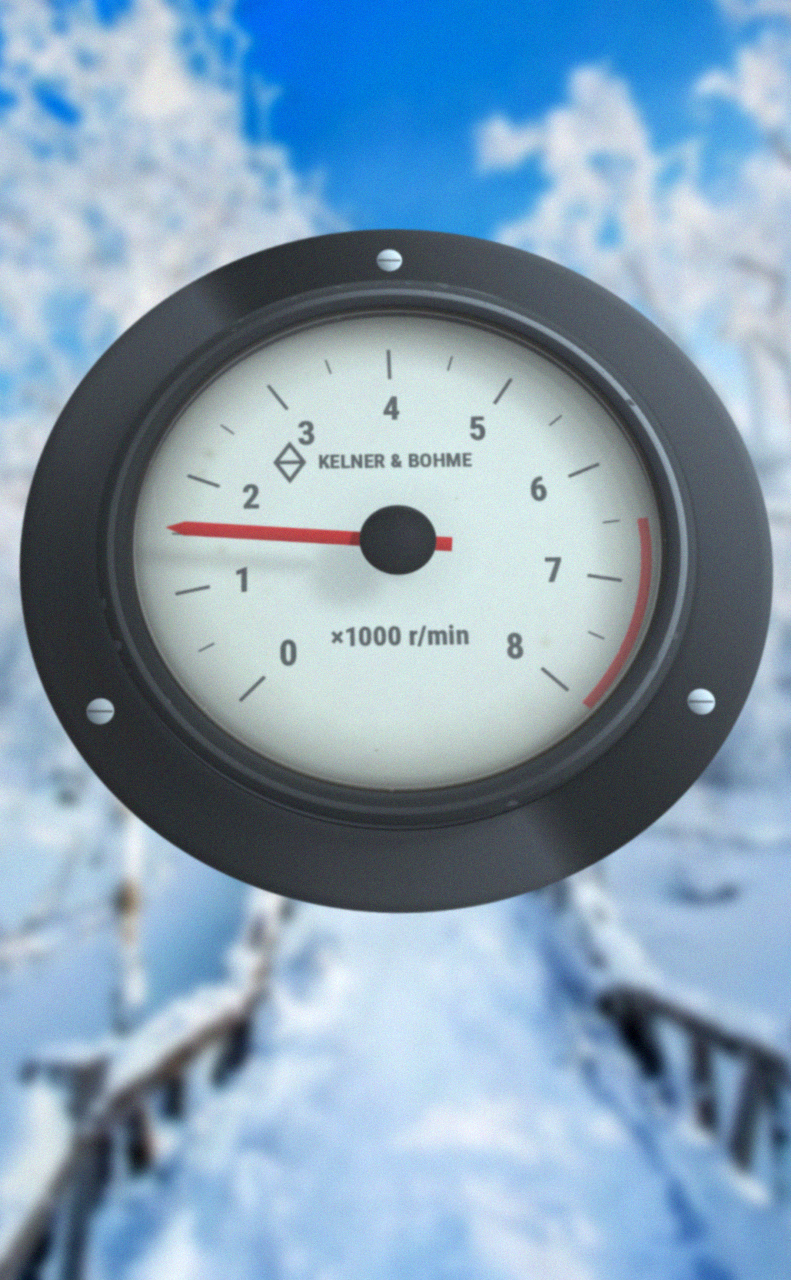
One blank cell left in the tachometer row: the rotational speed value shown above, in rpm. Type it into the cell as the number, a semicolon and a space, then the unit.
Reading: 1500; rpm
